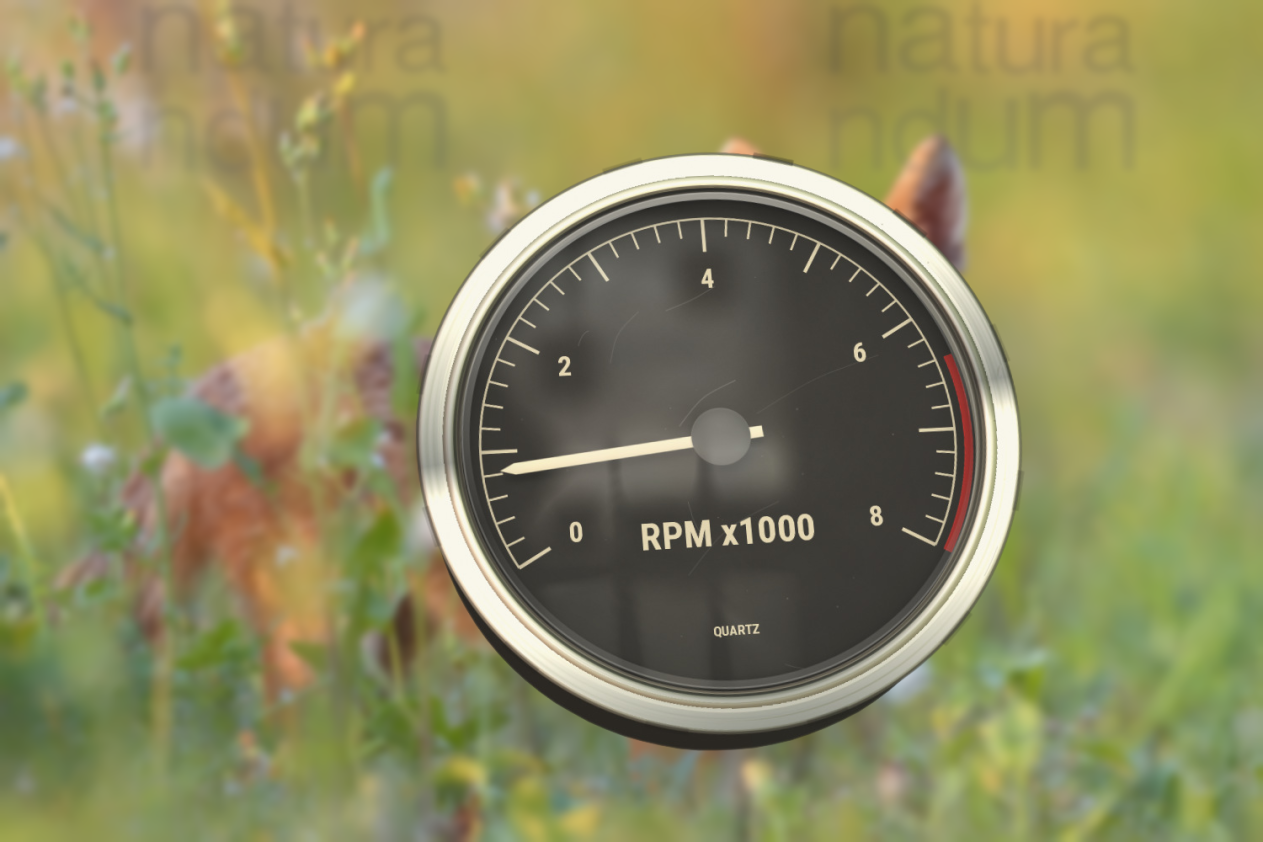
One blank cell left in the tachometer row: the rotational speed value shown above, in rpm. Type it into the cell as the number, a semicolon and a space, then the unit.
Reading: 800; rpm
